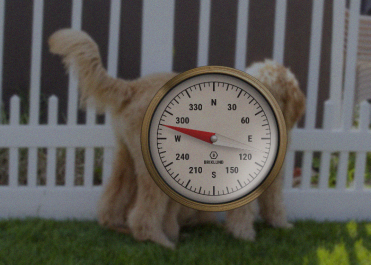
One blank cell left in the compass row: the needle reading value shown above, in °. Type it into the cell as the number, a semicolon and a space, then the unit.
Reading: 285; °
